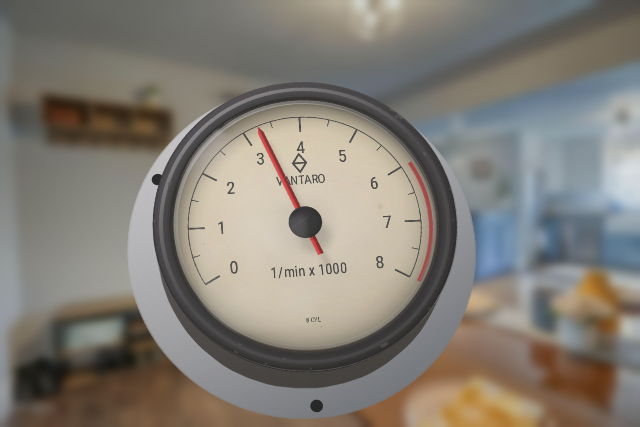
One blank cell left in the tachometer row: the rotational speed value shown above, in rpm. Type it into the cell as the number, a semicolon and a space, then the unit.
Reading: 3250; rpm
